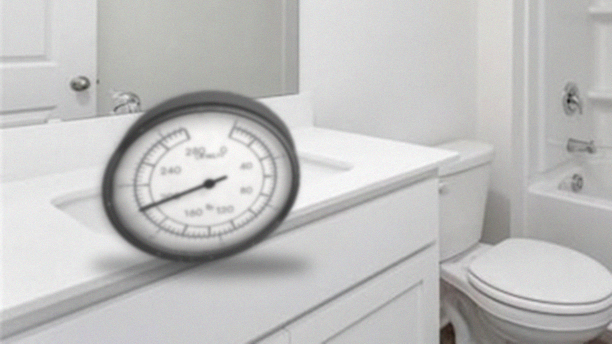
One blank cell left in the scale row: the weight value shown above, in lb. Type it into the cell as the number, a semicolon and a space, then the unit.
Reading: 200; lb
